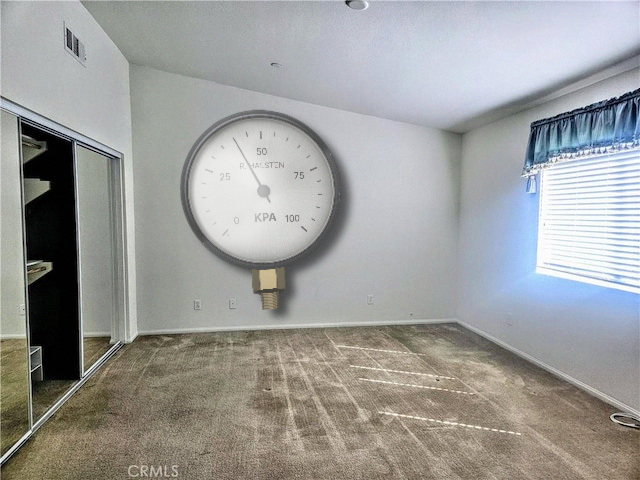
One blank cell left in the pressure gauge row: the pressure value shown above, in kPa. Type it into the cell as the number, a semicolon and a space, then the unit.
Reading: 40; kPa
